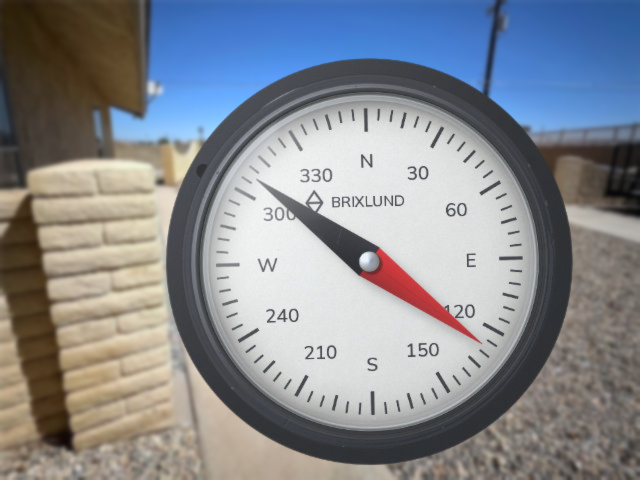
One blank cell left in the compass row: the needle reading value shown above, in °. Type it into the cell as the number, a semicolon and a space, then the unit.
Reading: 127.5; °
